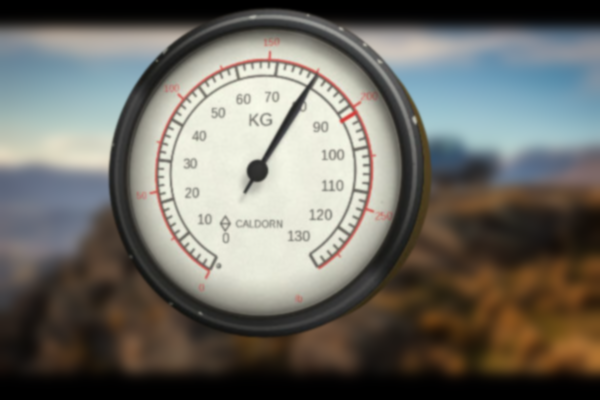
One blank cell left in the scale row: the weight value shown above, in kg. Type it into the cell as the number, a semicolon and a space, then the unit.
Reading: 80; kg
